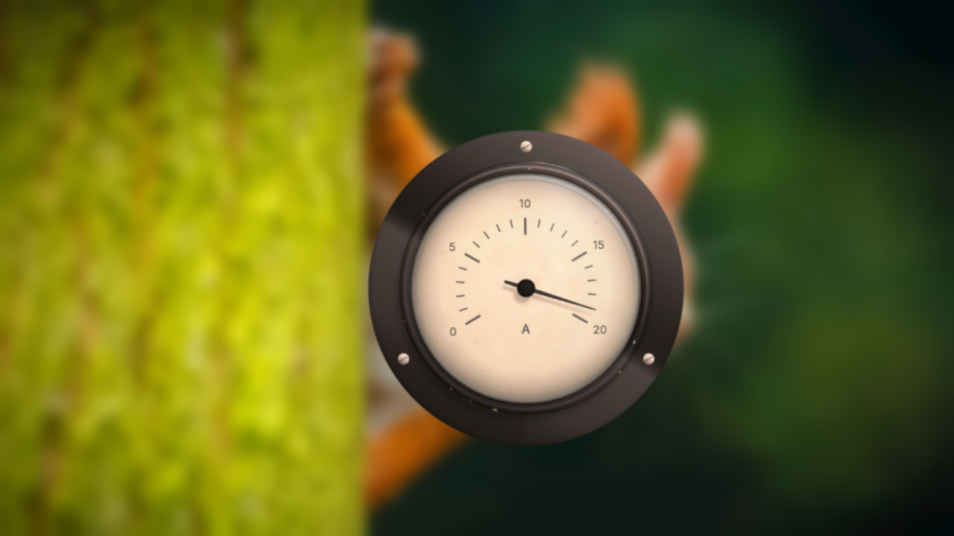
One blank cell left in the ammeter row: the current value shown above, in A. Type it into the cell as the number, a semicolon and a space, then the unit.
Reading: 19; A
